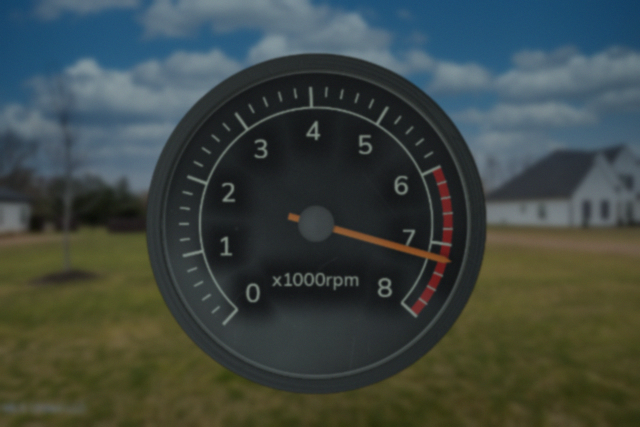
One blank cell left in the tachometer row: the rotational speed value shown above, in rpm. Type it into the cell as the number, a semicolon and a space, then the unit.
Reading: 7200; rpm
